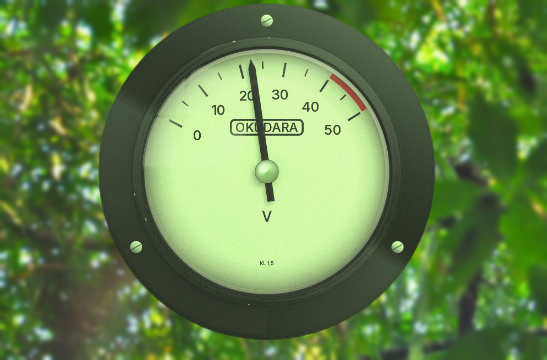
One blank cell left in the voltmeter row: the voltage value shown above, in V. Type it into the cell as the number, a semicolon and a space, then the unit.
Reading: 22.5; V
